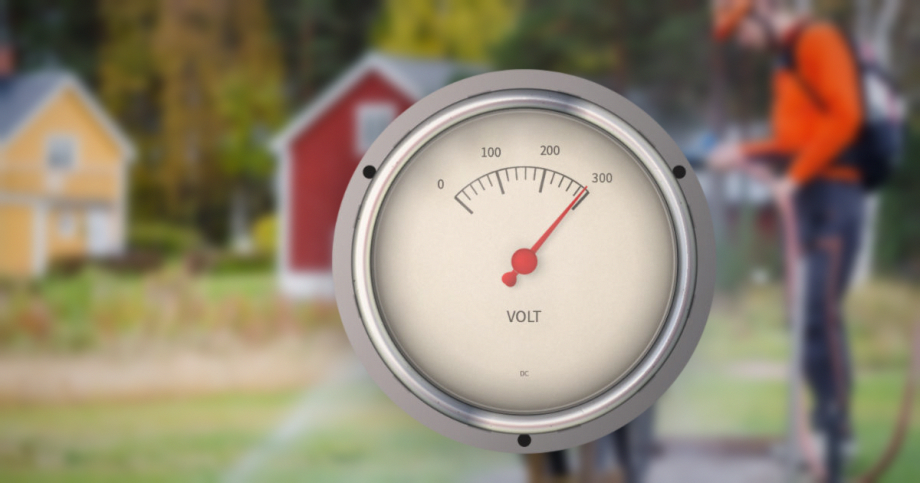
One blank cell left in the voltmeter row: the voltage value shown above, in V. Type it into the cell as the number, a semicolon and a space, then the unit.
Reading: 290; V
